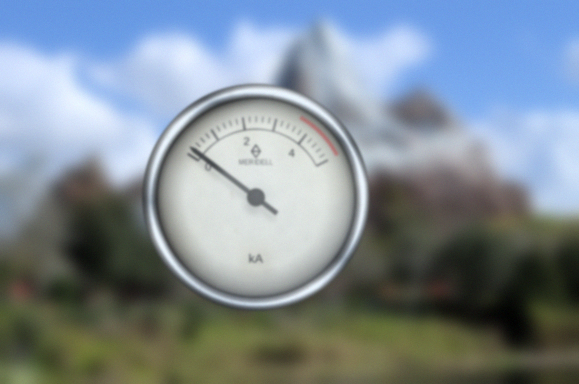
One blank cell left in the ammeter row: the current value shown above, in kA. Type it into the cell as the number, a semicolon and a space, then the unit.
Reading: 0.2; kA
